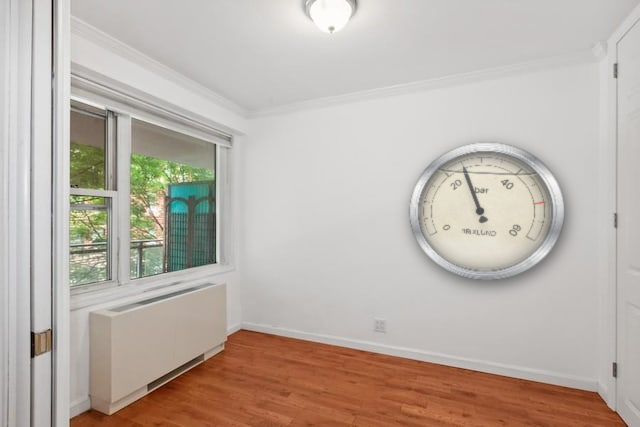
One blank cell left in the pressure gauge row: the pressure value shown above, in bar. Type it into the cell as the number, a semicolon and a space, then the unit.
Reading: 25; bar
